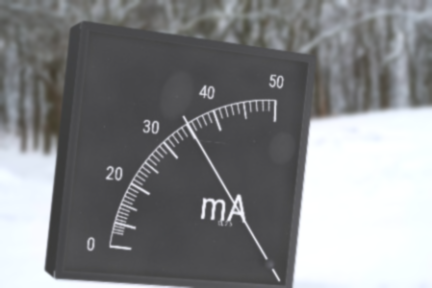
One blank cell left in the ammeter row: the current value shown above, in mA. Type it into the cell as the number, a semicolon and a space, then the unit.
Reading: 35; mA
